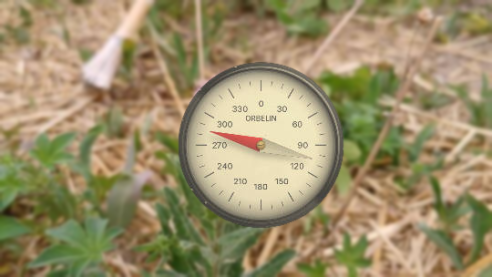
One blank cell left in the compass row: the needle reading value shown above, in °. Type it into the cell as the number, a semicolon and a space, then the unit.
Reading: 285; °
